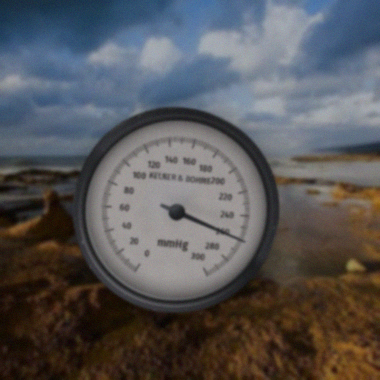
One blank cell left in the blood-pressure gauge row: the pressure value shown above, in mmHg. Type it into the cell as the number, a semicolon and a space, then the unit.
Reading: 260; mmHg
